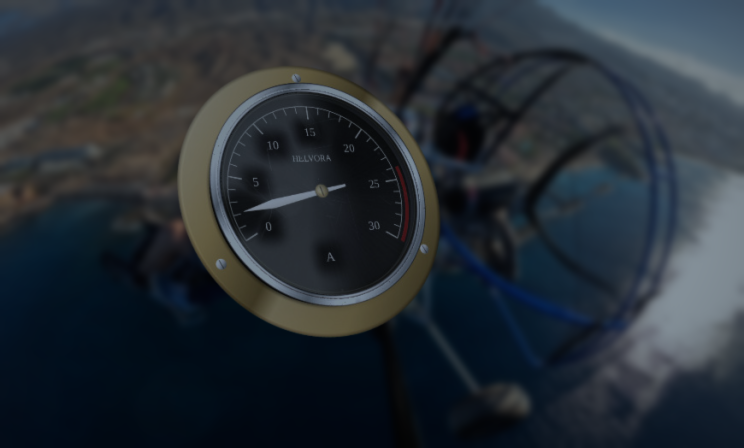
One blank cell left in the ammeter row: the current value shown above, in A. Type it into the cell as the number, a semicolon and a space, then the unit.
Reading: 2; A
